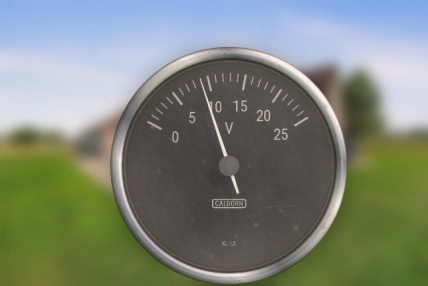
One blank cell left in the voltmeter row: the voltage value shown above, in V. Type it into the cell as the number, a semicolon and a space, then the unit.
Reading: 9; V
